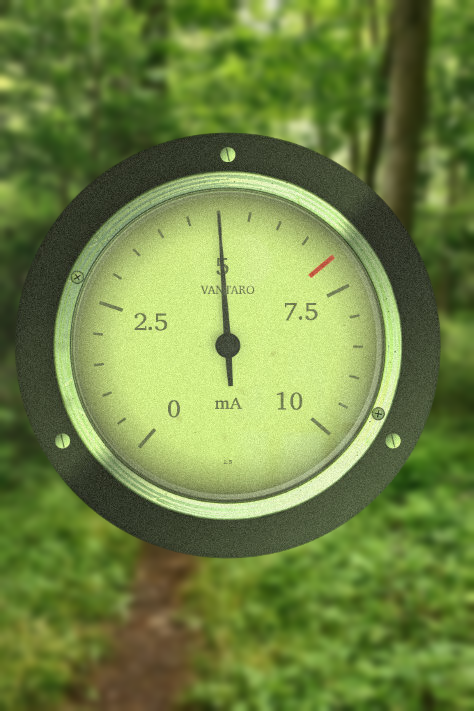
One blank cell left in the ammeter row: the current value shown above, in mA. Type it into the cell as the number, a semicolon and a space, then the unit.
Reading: 5; mA
